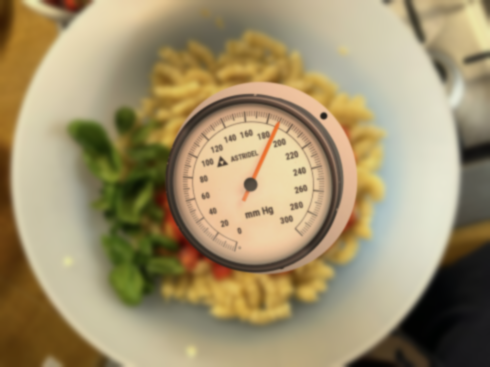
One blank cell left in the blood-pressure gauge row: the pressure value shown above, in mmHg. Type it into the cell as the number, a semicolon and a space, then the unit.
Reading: 190; mmHg
